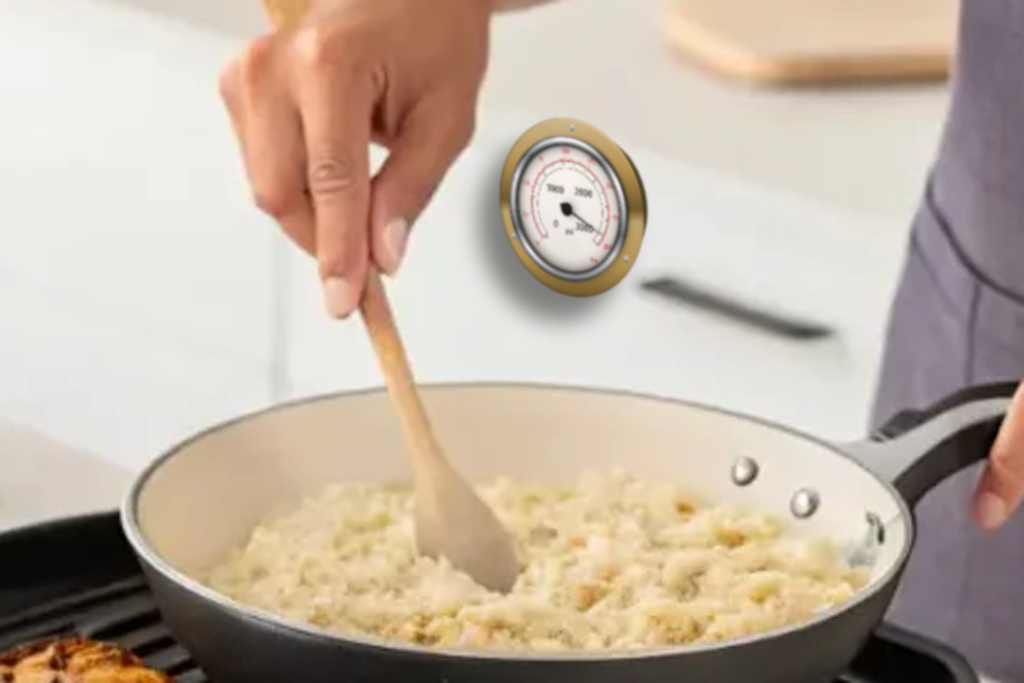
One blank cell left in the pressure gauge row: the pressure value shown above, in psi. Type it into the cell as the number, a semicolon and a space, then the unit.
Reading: 2800; psi
